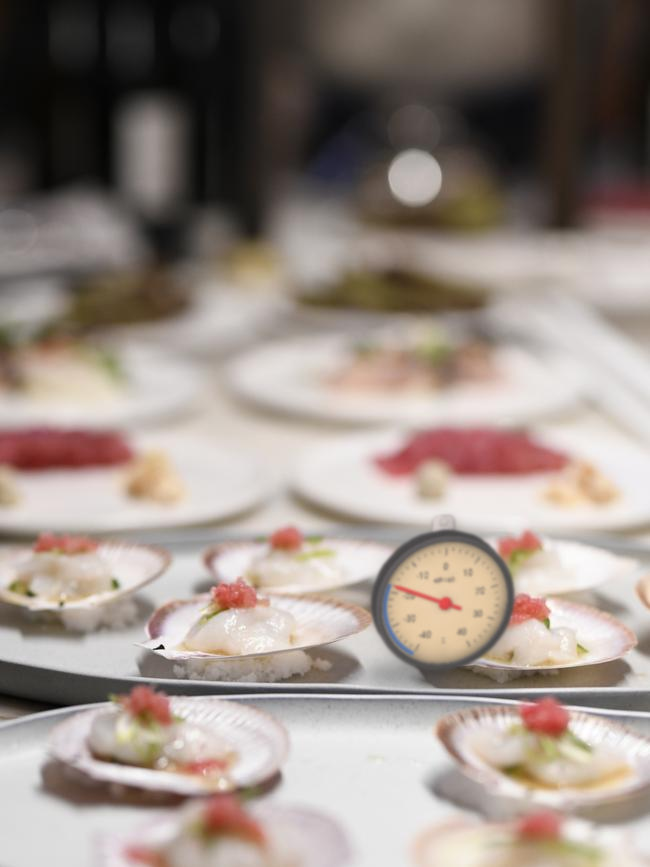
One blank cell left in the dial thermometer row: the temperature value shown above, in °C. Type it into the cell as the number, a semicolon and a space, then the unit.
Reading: -18; °C
